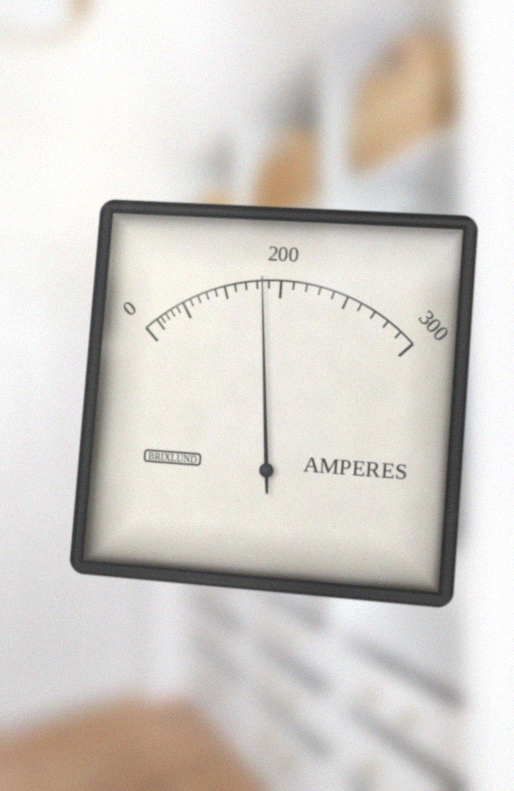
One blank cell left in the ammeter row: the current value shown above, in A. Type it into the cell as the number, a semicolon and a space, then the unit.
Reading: 185; A
